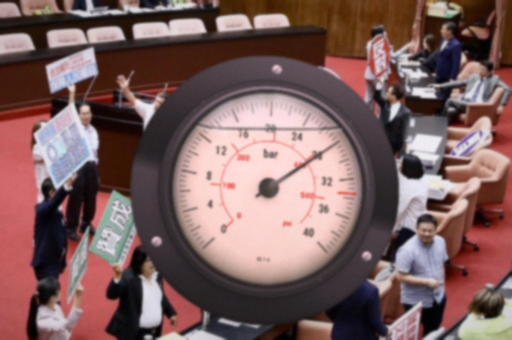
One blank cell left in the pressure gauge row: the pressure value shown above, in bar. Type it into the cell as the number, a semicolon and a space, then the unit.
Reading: 28; bar
